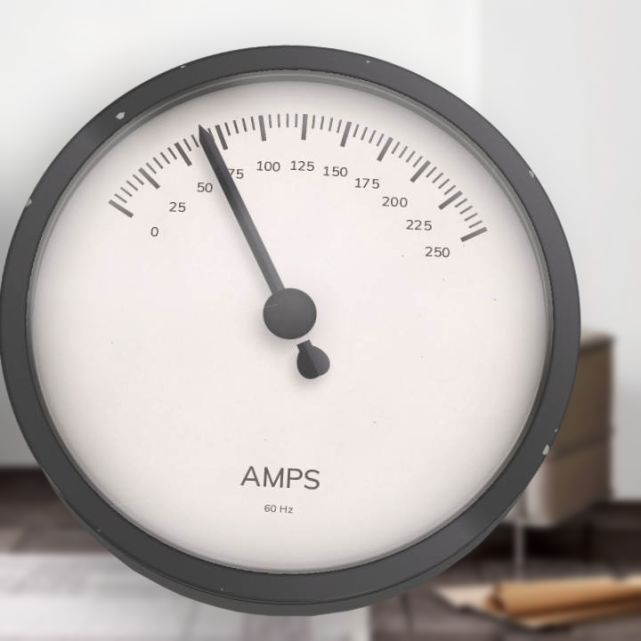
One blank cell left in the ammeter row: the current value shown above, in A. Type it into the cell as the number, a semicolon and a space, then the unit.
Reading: 65; A
